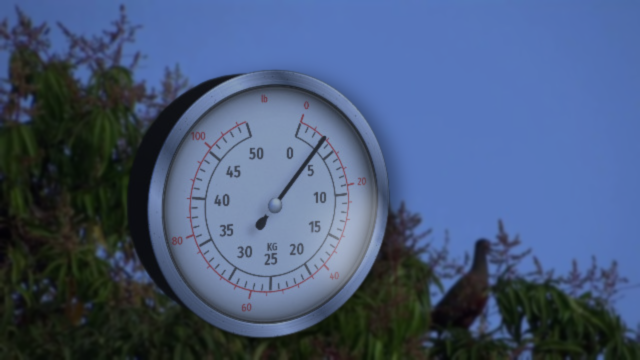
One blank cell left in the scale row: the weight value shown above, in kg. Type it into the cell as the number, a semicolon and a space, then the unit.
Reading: 3; kg
